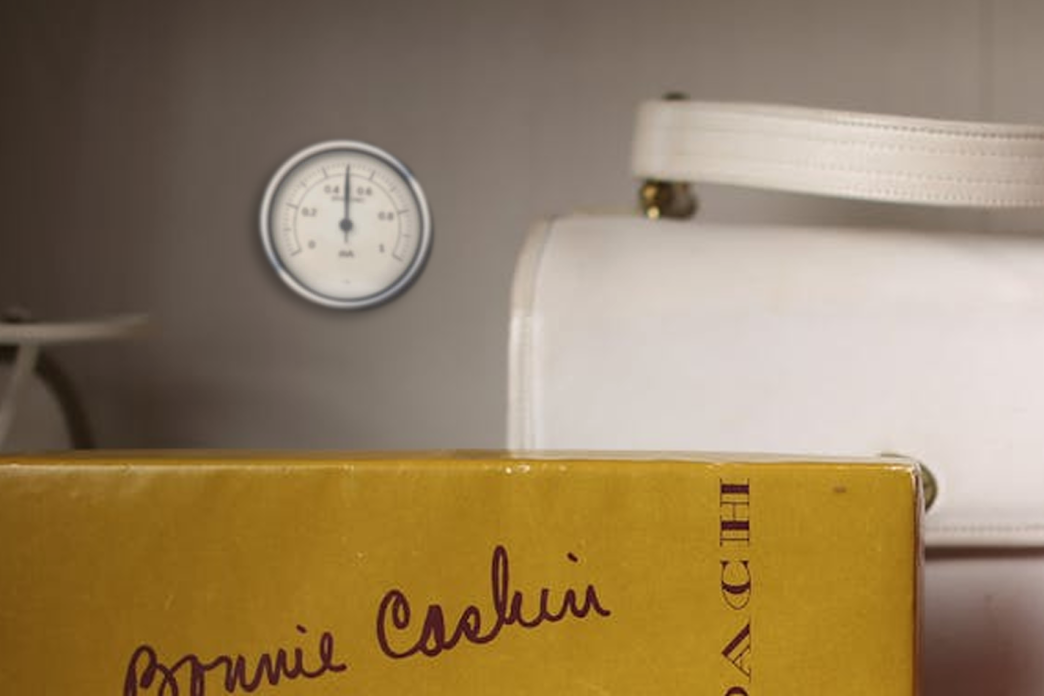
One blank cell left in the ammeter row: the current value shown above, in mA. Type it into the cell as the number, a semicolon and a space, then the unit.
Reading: 0.5; mA
